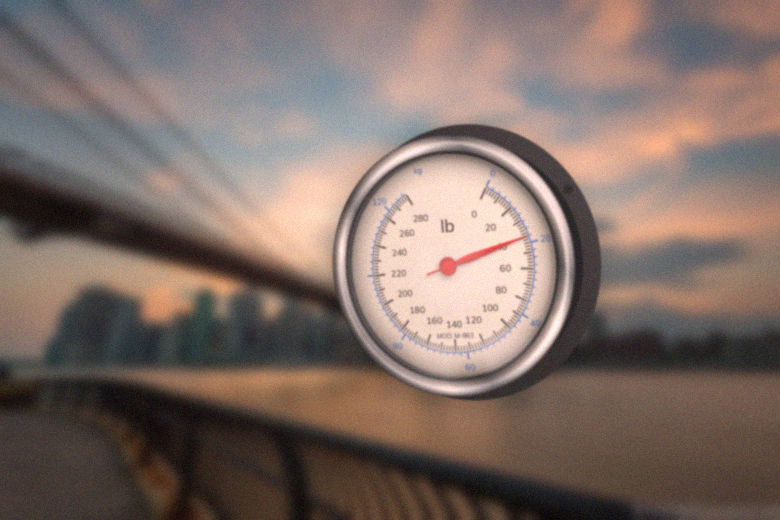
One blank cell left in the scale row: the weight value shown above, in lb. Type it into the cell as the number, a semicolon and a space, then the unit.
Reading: 40; lb
